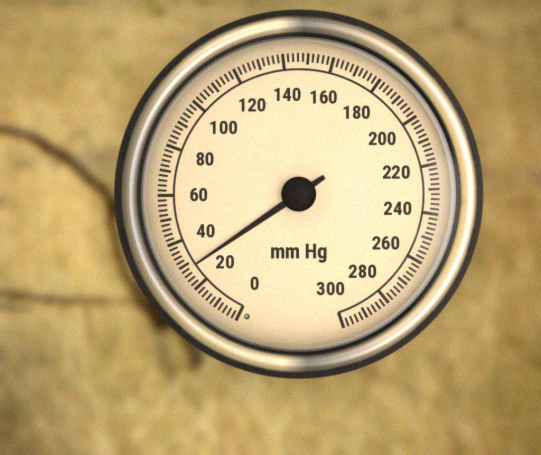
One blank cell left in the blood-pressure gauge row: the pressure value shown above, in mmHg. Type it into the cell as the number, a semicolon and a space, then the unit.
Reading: 28; mmHg
